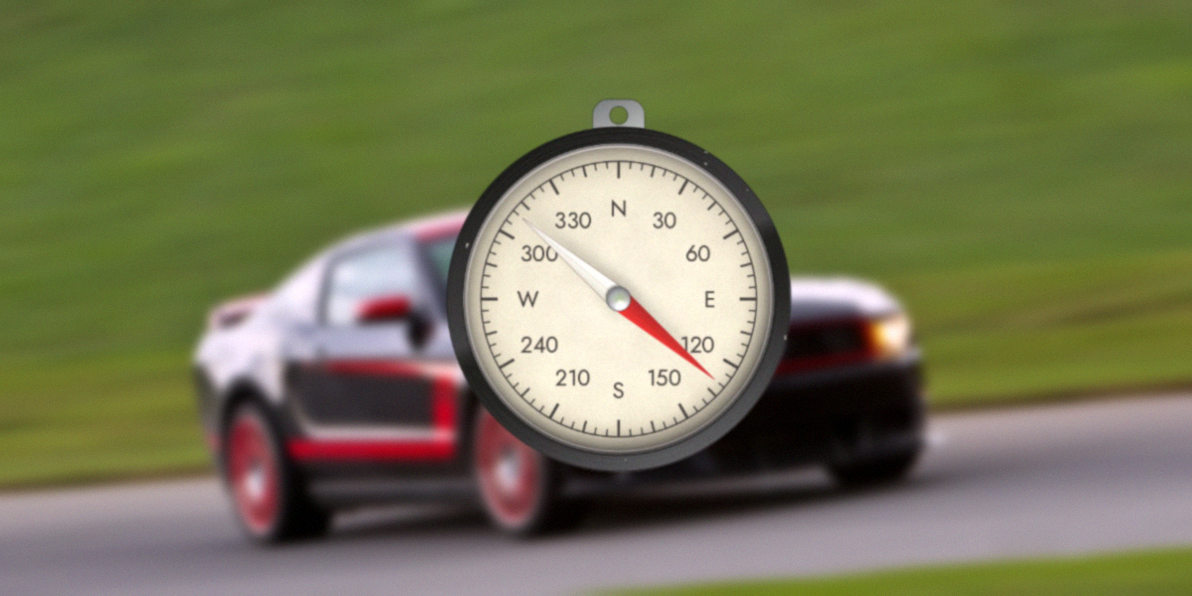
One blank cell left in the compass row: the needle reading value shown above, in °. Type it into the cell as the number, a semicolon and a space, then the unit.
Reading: 130; °
